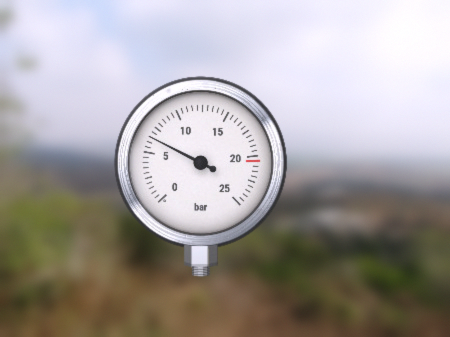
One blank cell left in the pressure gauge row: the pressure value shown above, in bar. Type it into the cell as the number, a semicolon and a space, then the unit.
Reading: 6.5; bar
